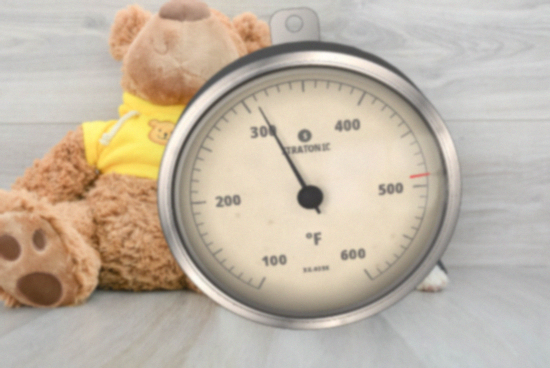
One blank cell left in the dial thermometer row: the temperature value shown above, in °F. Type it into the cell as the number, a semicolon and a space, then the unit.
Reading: 310; °F
